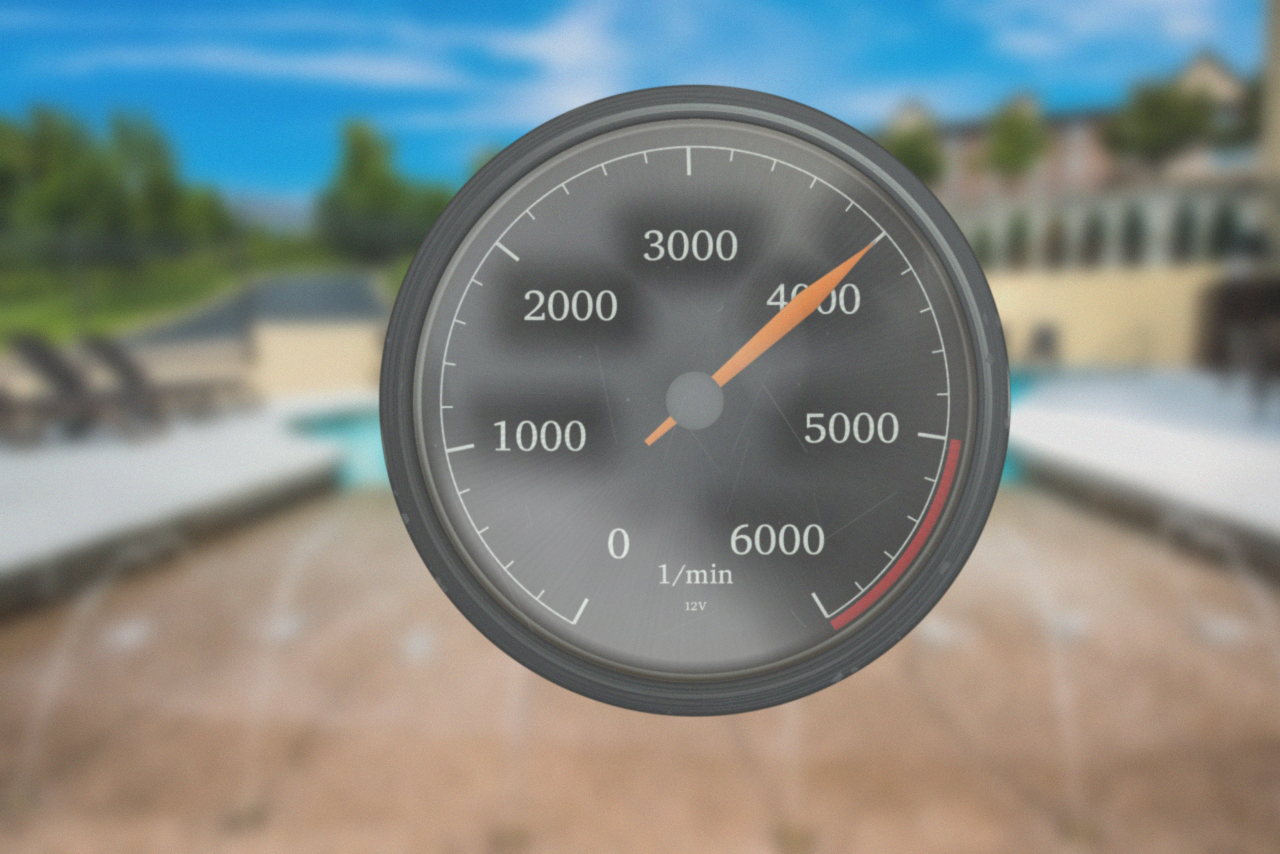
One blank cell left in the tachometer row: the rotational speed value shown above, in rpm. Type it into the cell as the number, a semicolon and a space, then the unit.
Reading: 4000; rpm
